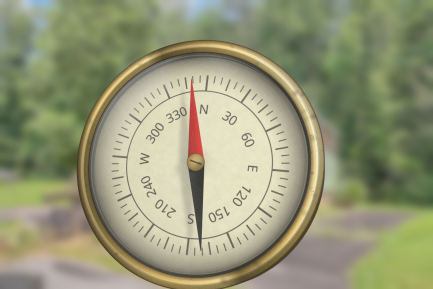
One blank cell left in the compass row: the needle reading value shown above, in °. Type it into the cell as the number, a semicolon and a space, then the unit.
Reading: 350; °
